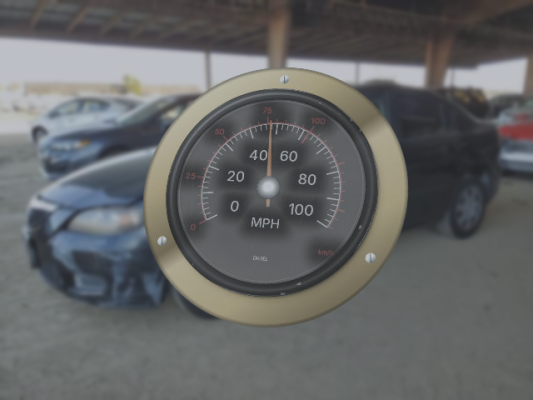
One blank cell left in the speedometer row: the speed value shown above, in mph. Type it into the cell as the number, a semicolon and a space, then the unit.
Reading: 48; mph
